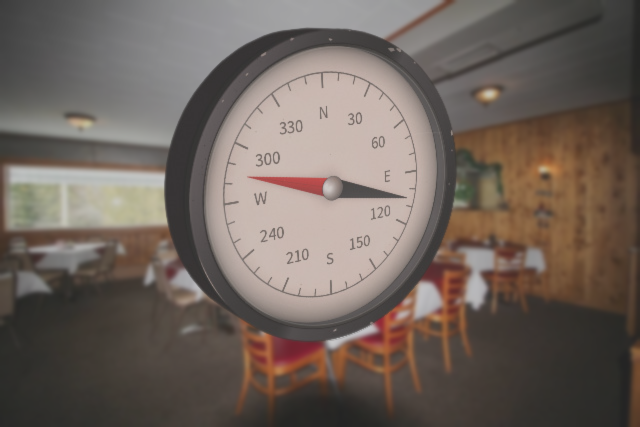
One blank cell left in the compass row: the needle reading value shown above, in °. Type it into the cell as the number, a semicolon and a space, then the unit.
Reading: 285; °
